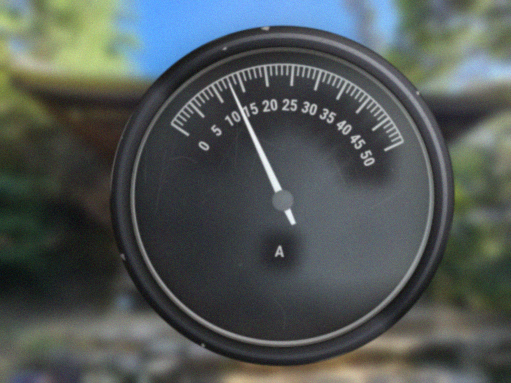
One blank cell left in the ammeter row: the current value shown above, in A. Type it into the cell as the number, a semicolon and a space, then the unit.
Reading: 13; A
